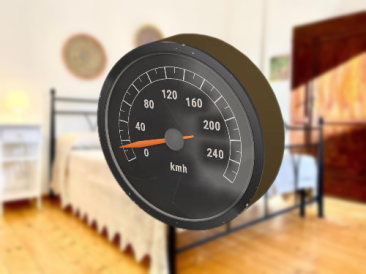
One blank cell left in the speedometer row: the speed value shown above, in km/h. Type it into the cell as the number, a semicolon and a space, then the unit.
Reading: 15; km/h
